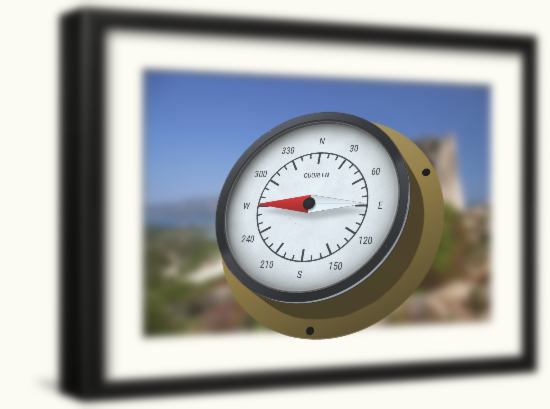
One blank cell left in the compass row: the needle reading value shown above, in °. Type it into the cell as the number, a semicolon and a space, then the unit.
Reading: 270; °
